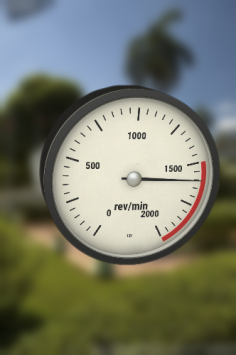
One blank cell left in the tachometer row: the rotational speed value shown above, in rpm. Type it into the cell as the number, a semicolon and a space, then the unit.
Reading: 1600; rpm
